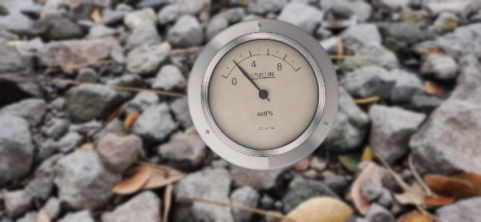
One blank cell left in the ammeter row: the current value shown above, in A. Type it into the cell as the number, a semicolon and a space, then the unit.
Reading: 2; A
